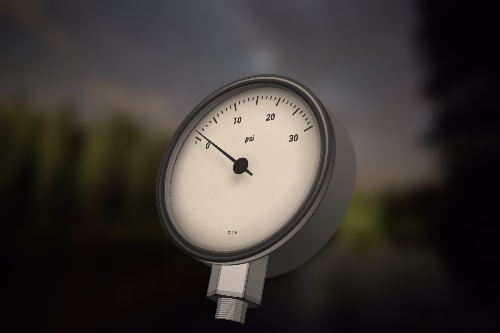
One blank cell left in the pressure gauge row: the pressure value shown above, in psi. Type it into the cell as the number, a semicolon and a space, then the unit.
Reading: 1; psi
